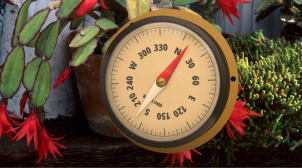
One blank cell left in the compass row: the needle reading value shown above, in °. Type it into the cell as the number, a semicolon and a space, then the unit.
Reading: 10; °
